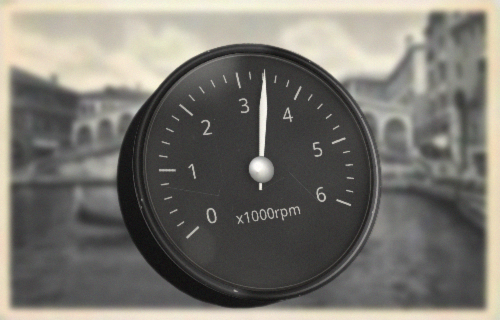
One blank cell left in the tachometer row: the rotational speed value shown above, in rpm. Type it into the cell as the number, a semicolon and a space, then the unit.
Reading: 3400; rpm
